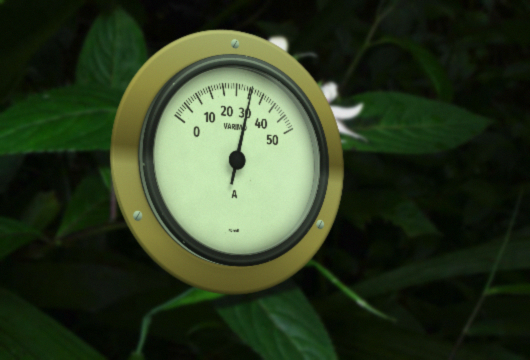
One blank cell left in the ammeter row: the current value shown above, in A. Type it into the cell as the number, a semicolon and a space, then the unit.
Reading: 30; A
